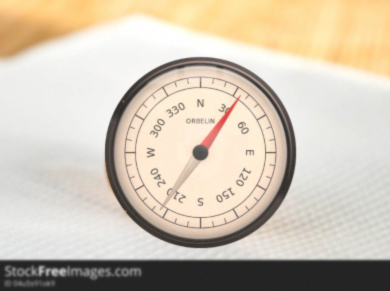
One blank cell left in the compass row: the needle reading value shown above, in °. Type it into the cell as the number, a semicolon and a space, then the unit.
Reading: 35; °
